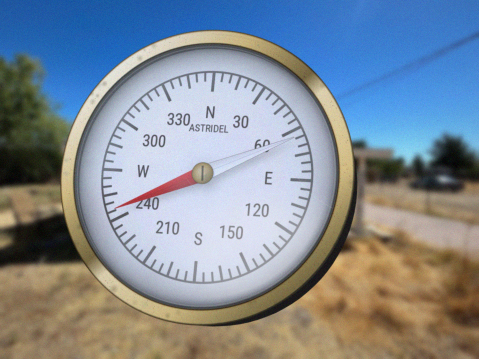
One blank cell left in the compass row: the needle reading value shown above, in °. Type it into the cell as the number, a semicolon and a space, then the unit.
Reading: 245; °
